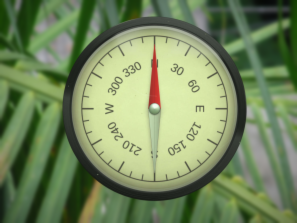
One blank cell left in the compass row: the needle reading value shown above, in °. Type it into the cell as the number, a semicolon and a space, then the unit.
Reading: 0; °
